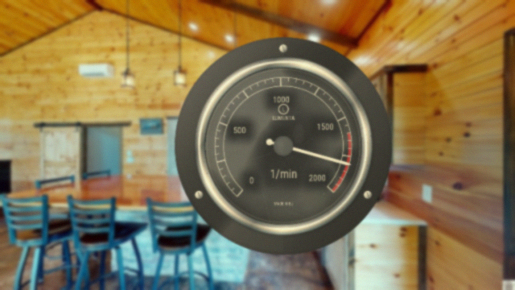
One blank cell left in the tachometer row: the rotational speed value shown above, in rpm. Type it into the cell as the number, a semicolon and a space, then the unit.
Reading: 1800; rpm
